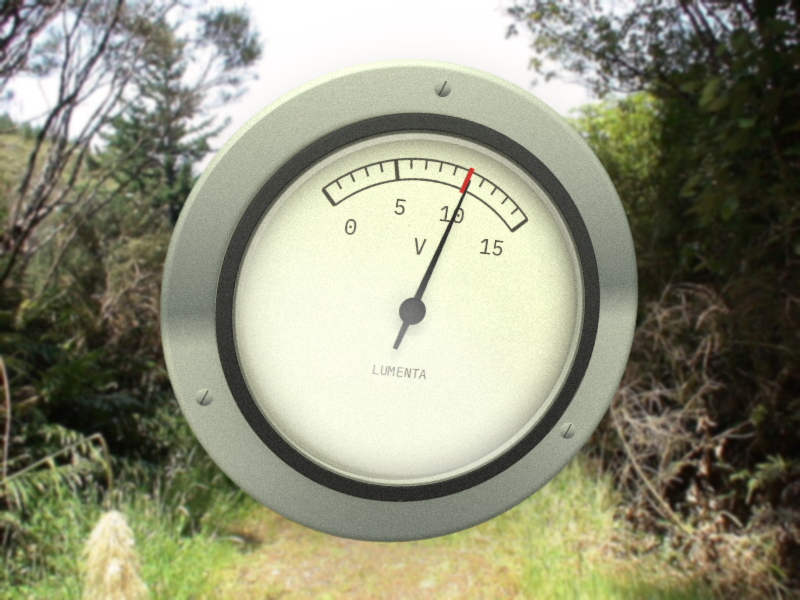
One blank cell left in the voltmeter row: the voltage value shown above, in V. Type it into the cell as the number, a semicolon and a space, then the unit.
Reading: 10; V
